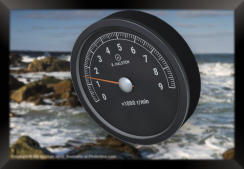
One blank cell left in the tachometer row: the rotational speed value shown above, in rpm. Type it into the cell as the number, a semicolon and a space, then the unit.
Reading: 1500; rpm
